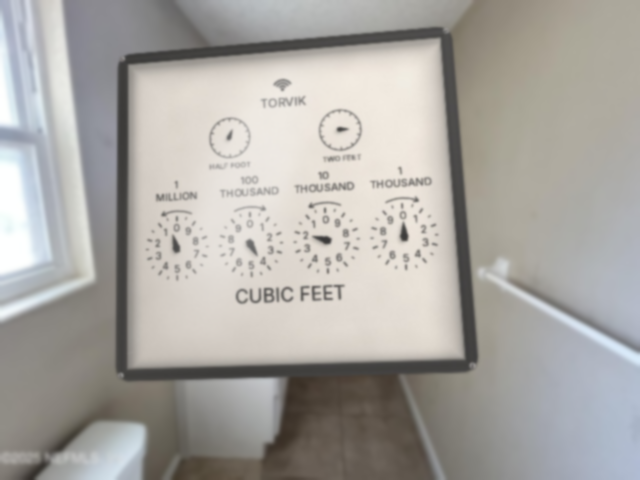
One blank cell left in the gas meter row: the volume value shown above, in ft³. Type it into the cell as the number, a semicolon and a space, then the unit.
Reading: 42000; ft³
